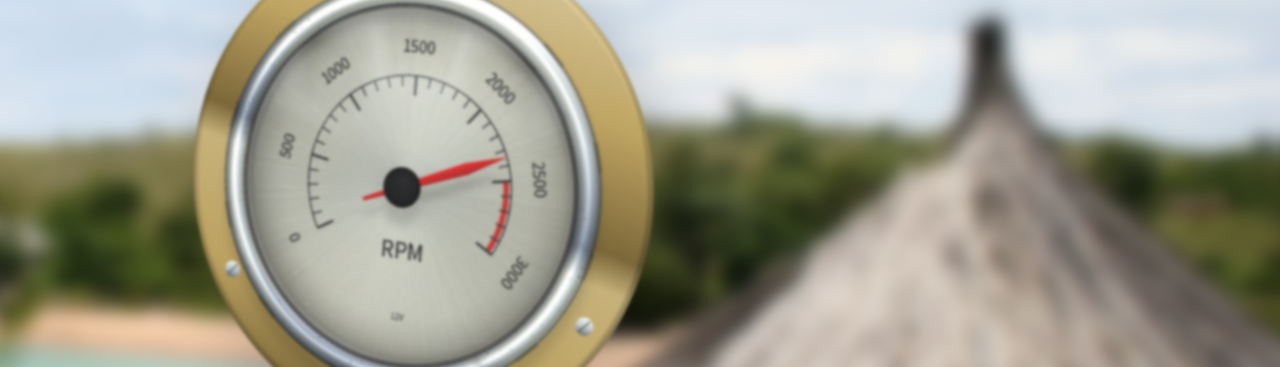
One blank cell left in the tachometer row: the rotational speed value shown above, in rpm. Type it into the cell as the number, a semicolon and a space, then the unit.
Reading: 2350; rpm
